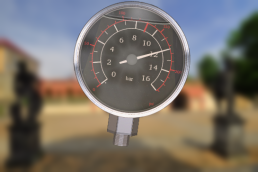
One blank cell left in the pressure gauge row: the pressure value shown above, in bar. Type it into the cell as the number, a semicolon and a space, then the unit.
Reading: 12; bar
